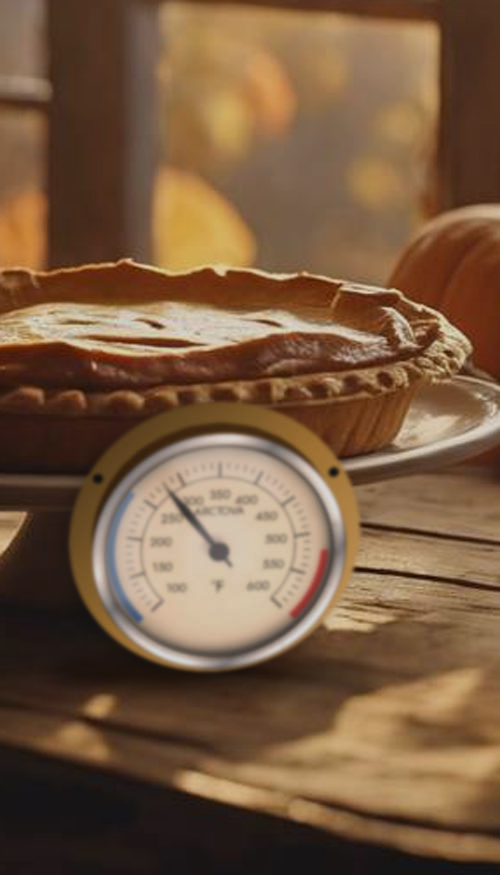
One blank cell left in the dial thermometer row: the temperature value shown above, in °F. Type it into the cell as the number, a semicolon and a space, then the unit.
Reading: 280; °F
